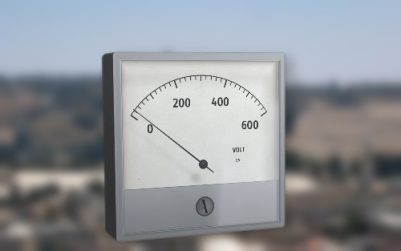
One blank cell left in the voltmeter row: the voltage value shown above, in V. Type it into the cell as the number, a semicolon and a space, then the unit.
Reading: 20; V
